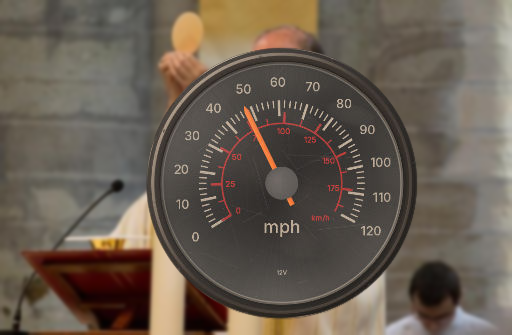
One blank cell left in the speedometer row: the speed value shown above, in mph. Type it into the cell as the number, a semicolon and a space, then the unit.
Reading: 48; mph
